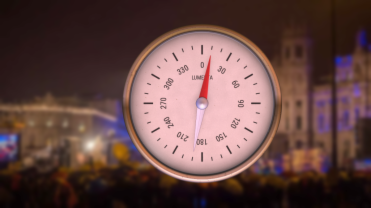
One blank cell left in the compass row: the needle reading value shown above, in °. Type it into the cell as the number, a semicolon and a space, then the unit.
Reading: 10; °
